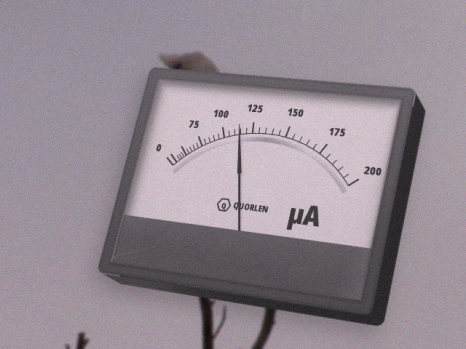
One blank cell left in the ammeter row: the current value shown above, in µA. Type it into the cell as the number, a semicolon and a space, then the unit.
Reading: 115; µA
